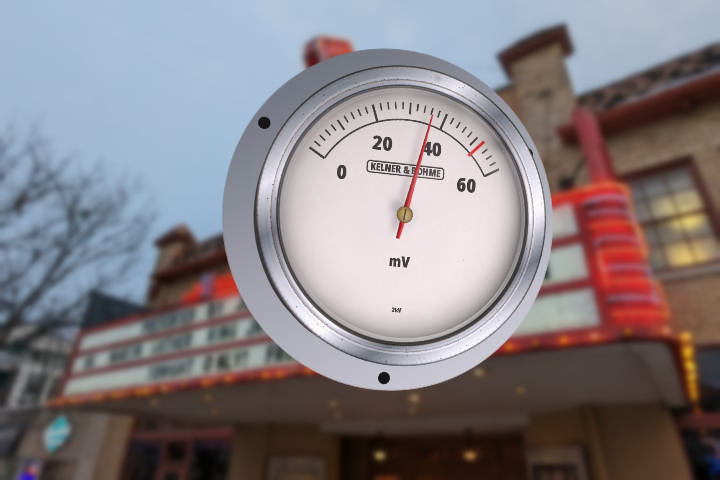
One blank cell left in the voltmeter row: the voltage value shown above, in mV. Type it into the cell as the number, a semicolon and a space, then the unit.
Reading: 36; mV
